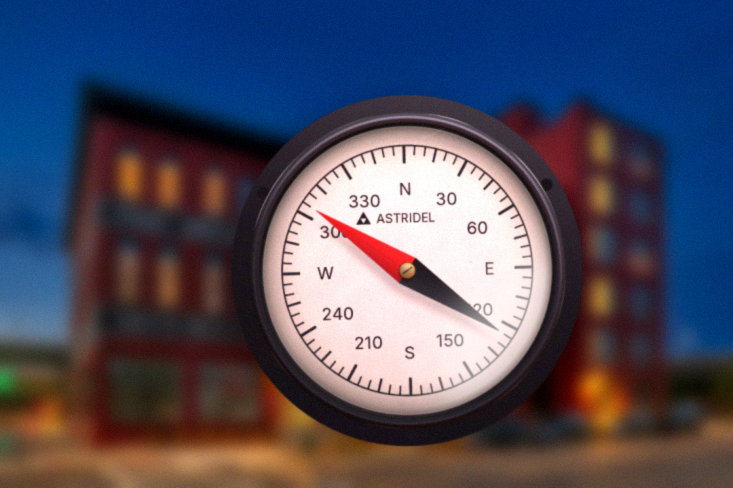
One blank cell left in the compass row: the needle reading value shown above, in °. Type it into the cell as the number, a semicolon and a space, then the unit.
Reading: 305; °
